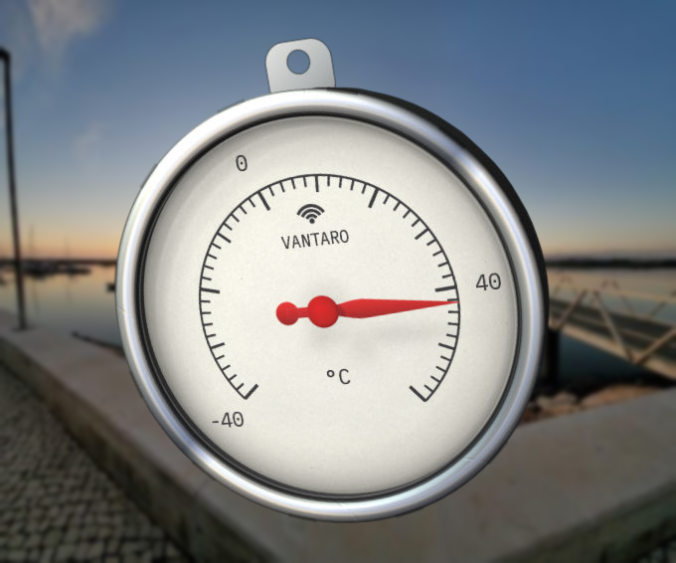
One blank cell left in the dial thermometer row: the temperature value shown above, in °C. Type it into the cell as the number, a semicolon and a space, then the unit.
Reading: 42; °C
